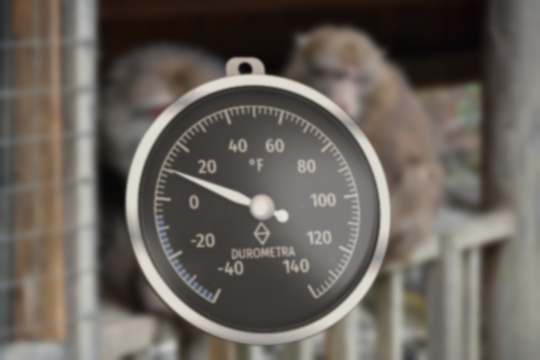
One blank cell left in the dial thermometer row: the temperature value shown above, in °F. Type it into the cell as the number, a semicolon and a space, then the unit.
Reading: 10; °F
